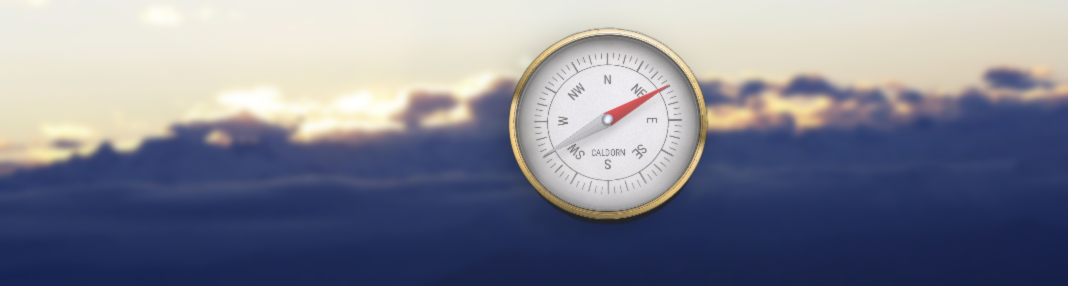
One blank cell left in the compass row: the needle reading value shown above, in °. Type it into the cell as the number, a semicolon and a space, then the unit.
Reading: 60; °
